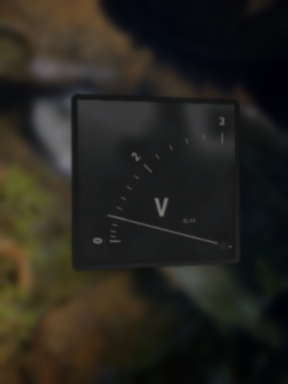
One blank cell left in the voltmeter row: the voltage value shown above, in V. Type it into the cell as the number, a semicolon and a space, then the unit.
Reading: 1; V
